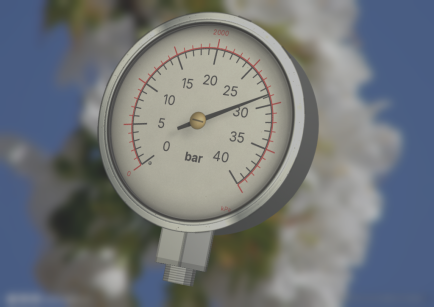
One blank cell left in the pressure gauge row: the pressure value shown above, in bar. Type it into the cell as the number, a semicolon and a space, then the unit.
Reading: 29; bar
